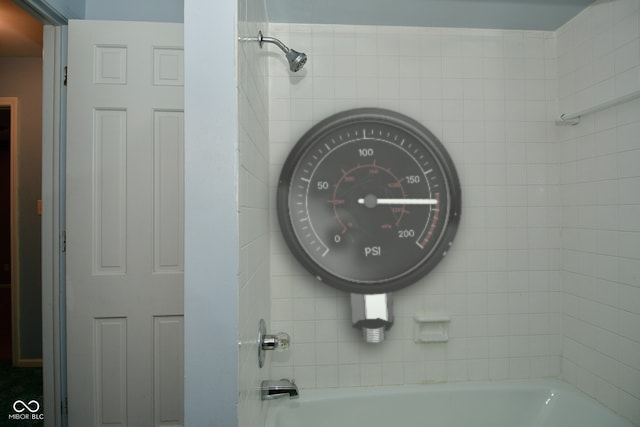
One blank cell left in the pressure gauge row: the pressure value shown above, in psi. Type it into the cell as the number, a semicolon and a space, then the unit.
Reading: 170; psi
